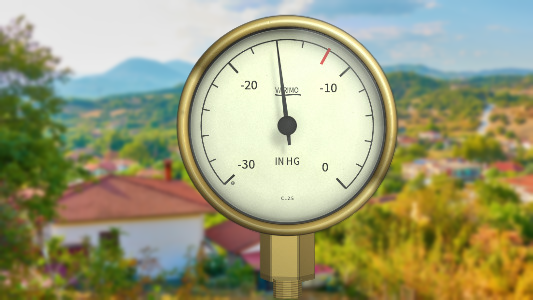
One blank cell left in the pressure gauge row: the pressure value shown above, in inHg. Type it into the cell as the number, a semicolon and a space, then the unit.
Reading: -16; inHg
